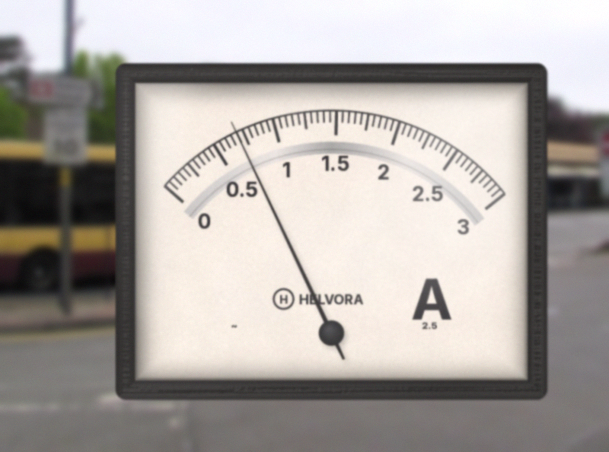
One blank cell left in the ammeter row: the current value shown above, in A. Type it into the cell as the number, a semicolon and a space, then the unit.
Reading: 0.7; A
